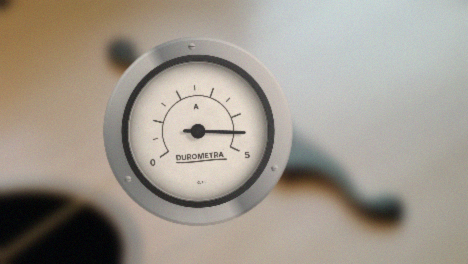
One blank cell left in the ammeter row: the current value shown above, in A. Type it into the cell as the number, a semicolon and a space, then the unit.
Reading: 4.5; A
